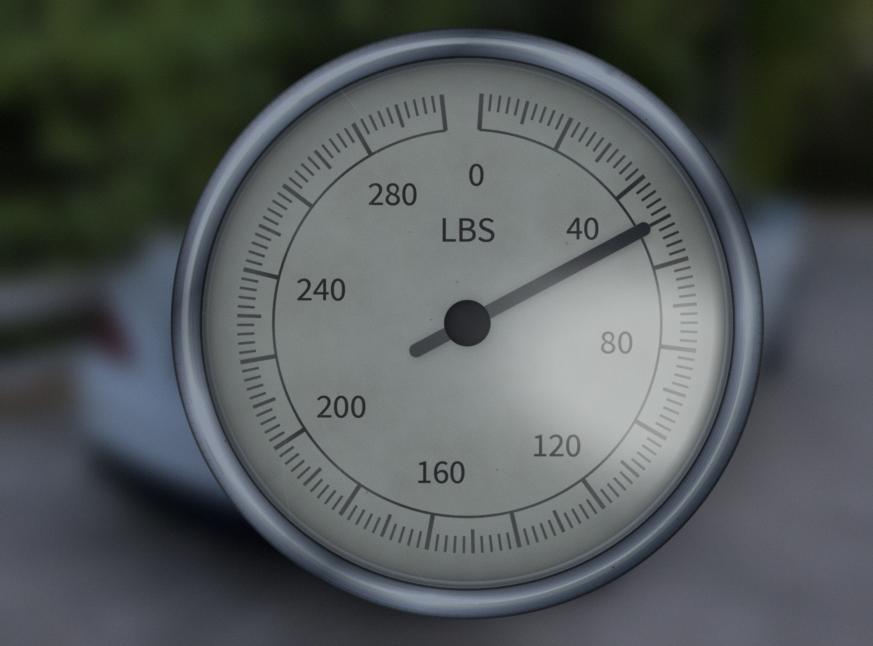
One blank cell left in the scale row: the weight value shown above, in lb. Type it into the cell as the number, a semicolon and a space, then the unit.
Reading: 50; lb
